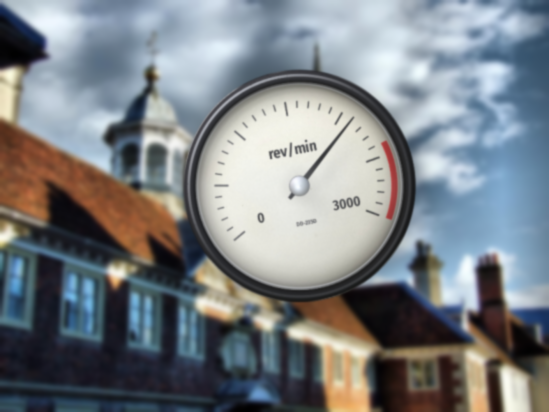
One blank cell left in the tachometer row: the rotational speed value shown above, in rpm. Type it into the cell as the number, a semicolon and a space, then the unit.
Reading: 2100; rpm
